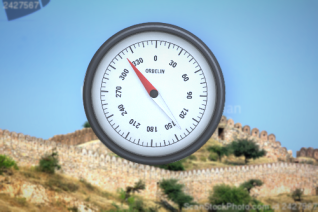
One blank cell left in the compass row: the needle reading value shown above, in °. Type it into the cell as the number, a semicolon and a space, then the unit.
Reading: 320; °
